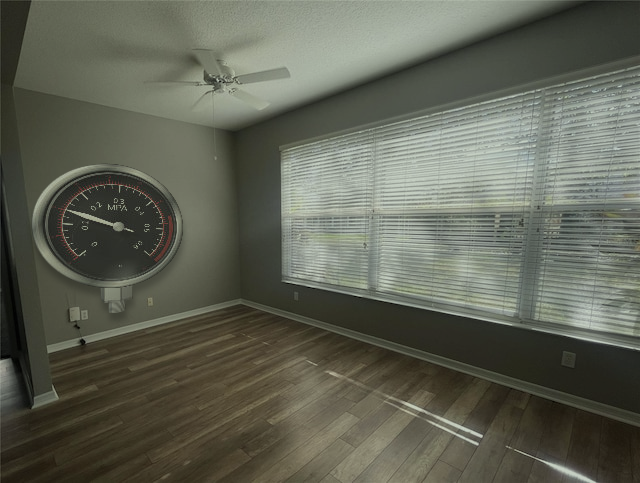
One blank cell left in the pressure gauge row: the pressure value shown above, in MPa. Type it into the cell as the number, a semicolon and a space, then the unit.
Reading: 0.14; MPa
